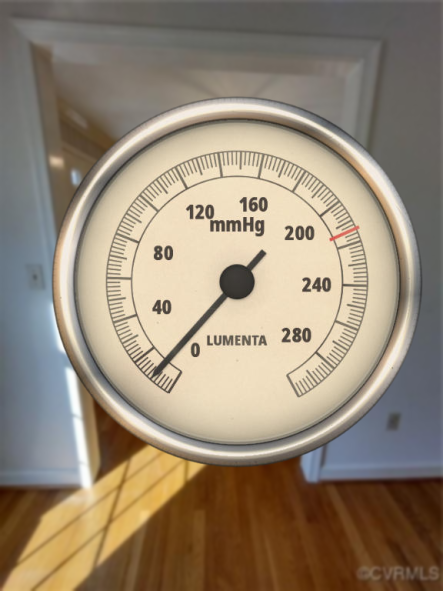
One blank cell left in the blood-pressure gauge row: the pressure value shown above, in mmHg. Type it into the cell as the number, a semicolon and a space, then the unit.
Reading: 10; mmHg
